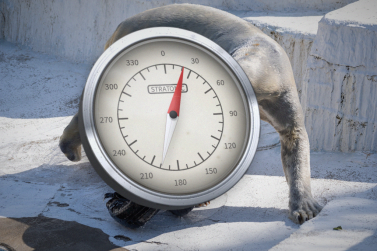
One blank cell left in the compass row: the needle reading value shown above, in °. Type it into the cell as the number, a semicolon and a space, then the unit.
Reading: 20; °
